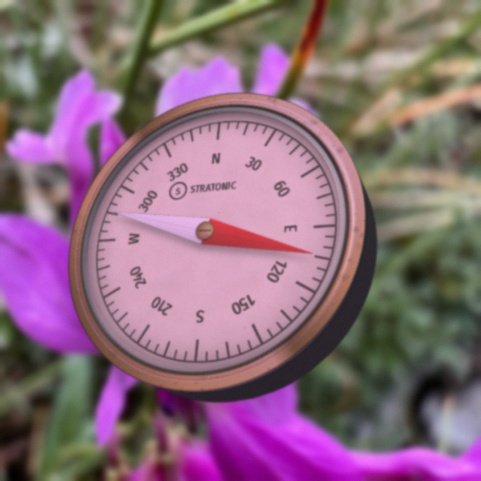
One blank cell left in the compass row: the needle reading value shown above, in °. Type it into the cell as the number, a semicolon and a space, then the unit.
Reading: 105; °
